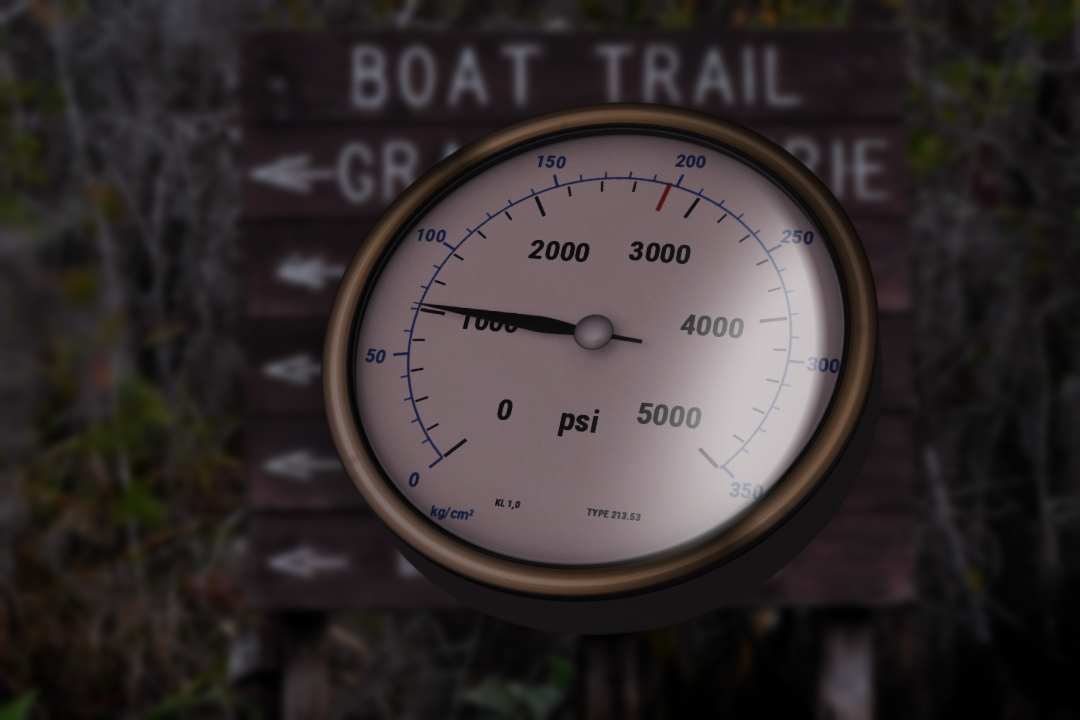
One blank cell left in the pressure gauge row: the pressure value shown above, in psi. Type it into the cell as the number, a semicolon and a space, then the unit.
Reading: 1000; psi
